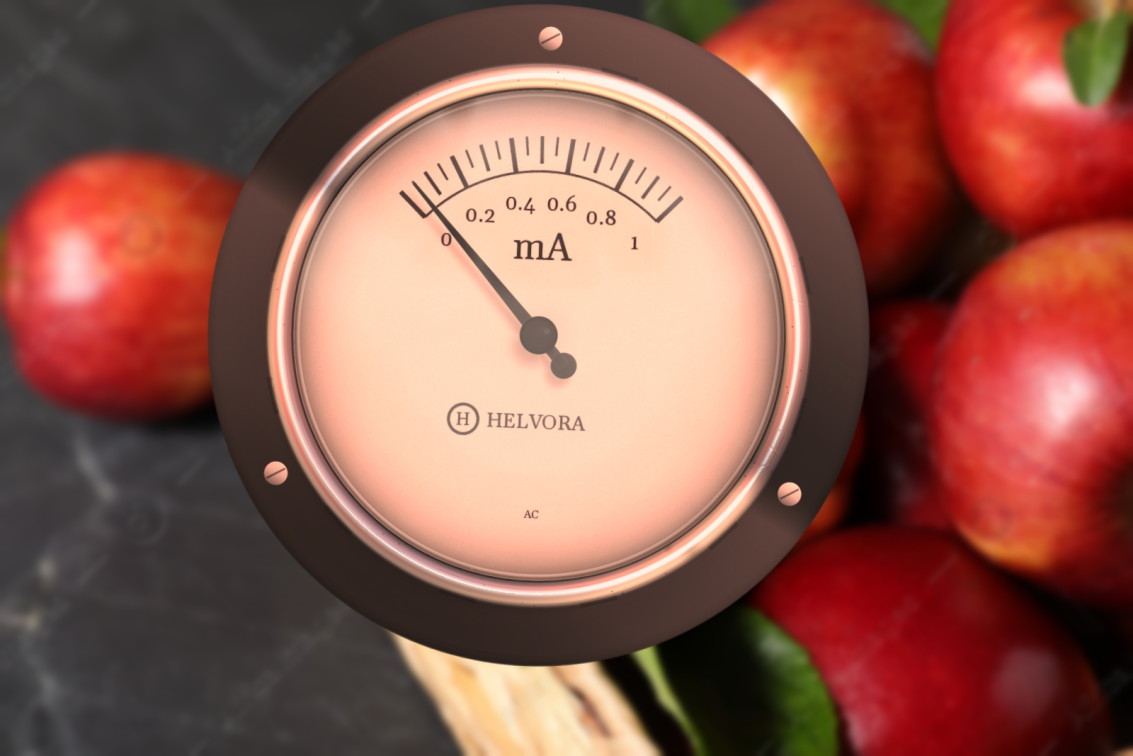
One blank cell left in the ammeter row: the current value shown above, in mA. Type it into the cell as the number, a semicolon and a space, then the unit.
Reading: 0.05; mA
